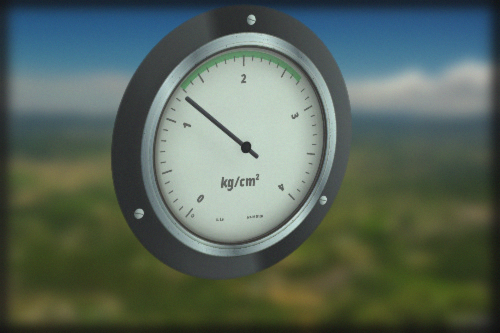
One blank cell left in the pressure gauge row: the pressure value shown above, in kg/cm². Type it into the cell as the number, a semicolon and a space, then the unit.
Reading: 1.25; kg/cm²
